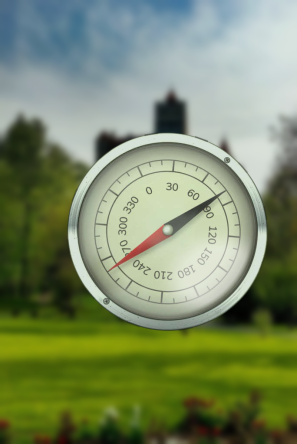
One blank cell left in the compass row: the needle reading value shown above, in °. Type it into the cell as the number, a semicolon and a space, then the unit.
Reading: 260; °
